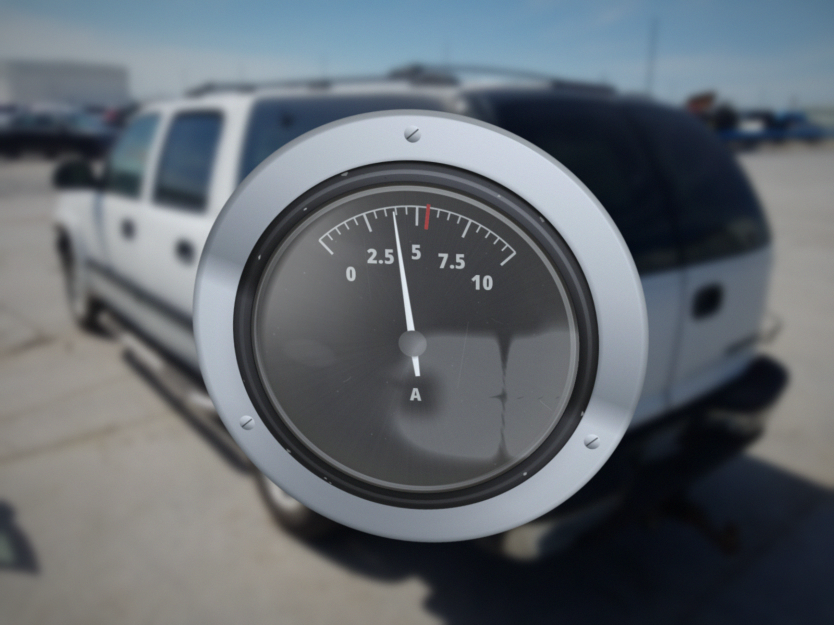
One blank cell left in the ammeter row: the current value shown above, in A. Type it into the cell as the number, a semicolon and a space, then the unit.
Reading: 4; A
